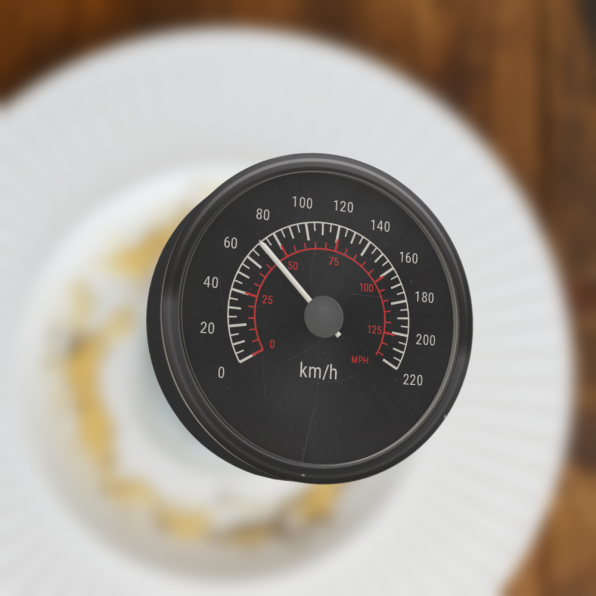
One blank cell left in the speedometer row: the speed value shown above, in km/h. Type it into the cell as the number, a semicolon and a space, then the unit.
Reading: 70; km/h
